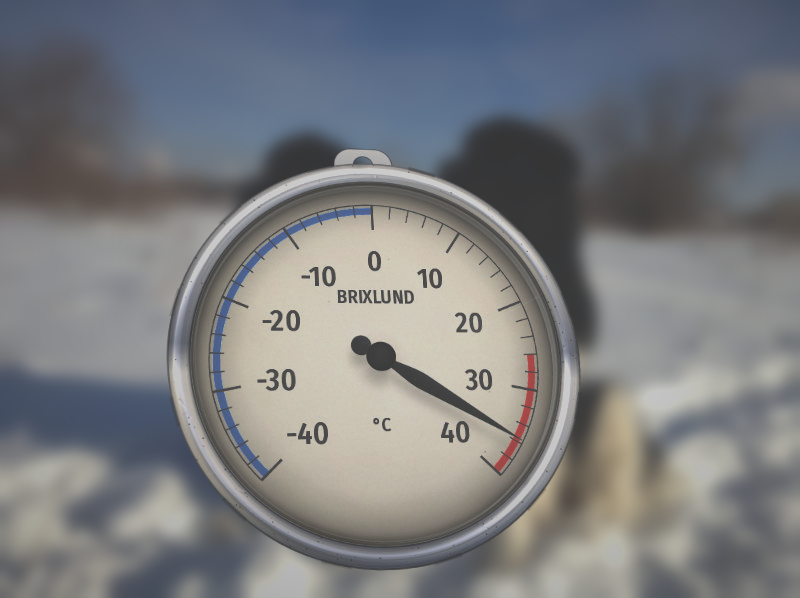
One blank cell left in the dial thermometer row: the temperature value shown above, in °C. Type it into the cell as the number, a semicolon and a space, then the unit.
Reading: 36; °C
